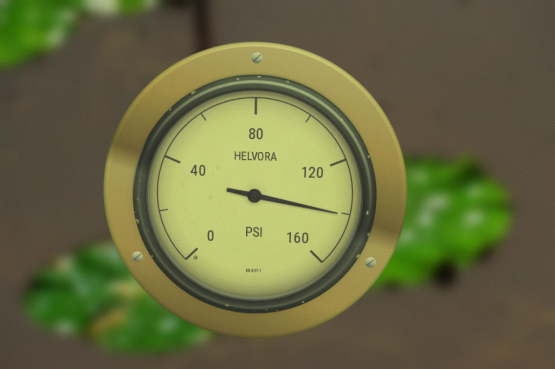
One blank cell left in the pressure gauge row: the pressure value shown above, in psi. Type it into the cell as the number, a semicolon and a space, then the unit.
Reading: 140; psi
